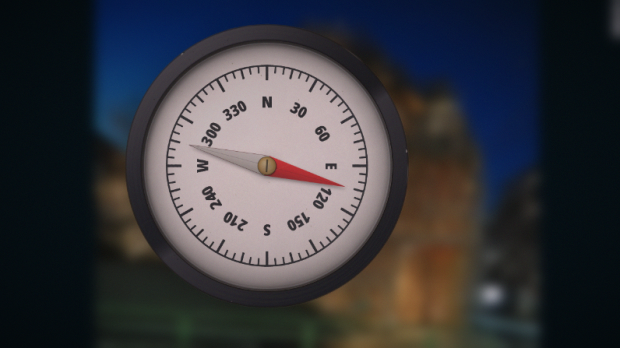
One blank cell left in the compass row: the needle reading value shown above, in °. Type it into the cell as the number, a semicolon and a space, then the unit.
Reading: 105; °
